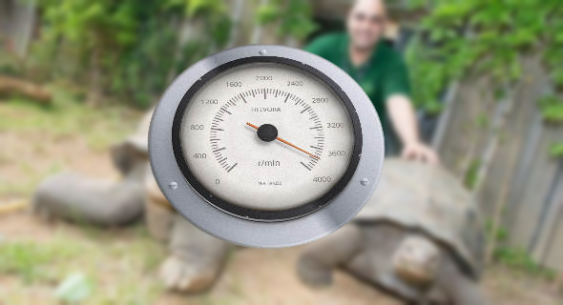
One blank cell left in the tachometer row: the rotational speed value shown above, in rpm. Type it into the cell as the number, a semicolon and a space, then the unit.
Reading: 3800; rpm
